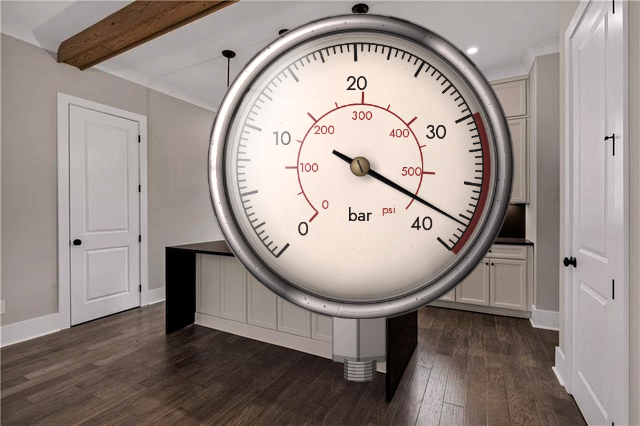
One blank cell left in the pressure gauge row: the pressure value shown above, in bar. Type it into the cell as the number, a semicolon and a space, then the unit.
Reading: 38; bar
